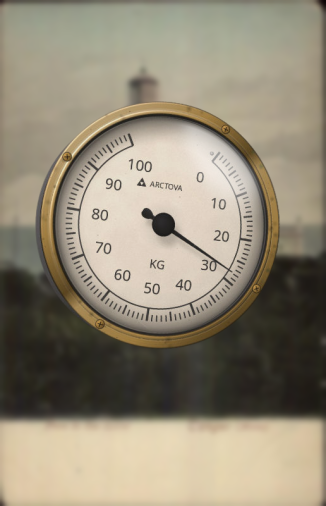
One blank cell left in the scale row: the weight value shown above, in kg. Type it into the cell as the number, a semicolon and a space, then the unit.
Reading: 28; kg
